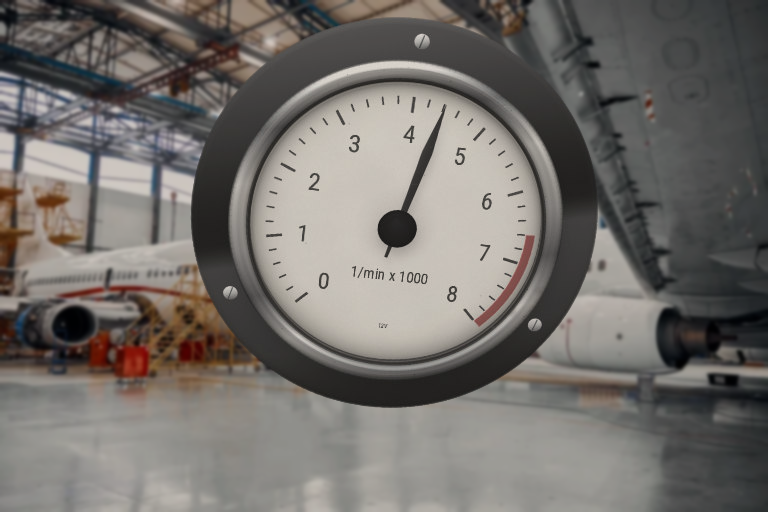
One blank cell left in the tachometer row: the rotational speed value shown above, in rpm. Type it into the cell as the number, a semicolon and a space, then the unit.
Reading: 4400; rpm
